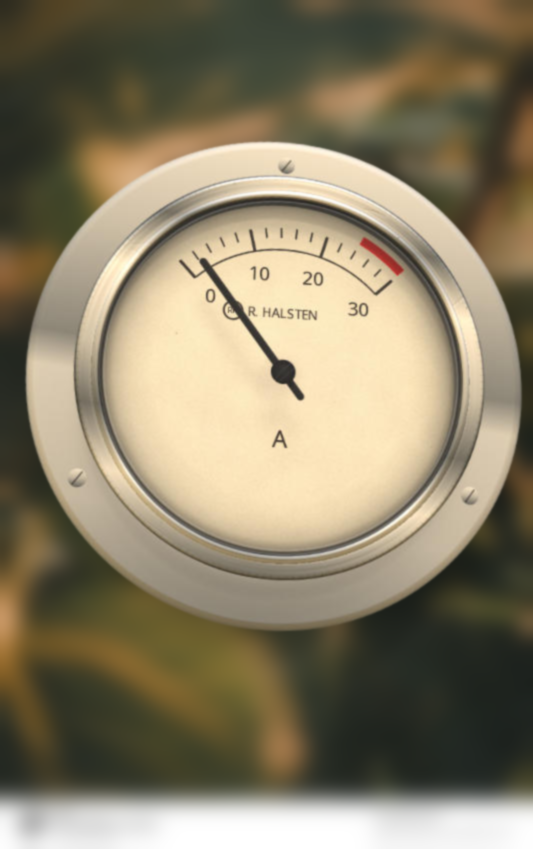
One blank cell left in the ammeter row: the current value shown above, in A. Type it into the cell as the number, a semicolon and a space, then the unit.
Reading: 2; A
